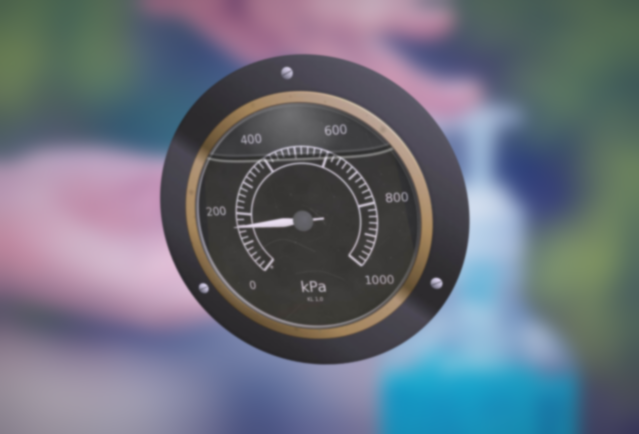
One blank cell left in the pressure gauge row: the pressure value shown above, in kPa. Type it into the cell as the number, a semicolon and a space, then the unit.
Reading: 160; kPa
